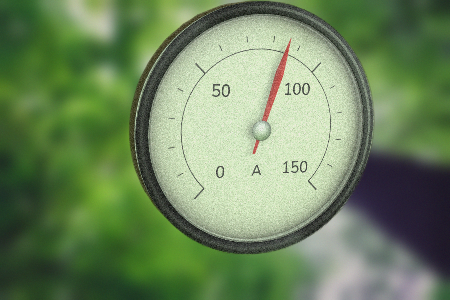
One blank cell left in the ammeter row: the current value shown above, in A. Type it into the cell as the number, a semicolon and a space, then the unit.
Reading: 85; A
